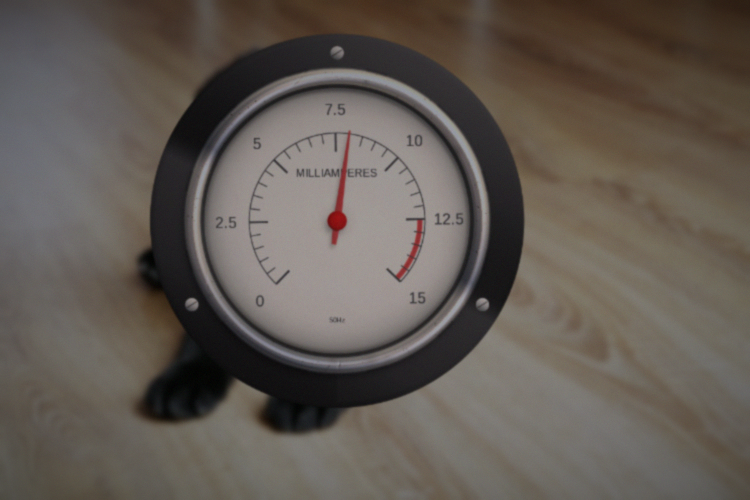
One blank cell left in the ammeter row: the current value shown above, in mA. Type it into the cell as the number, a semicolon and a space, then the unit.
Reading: 8; mA
